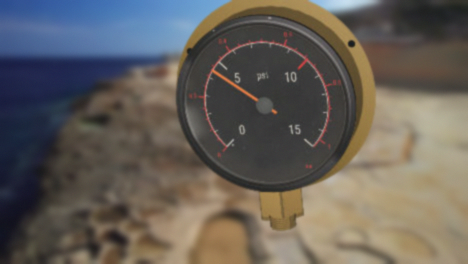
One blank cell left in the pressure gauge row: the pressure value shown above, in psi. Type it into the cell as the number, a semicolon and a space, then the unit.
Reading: 4.5; psi
